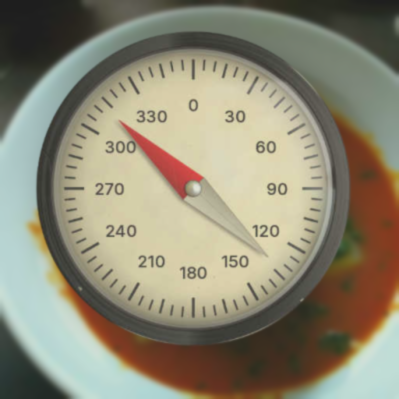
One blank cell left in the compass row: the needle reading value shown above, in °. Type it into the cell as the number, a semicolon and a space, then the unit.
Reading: 312.5; °
